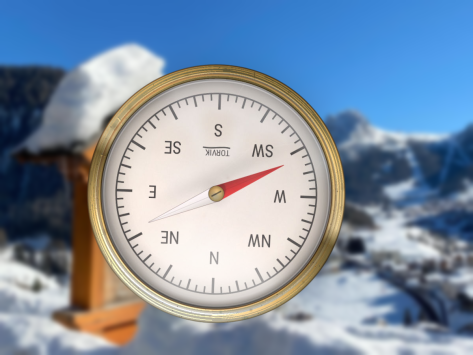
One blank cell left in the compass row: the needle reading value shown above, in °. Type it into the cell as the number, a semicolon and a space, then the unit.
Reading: 245; °
